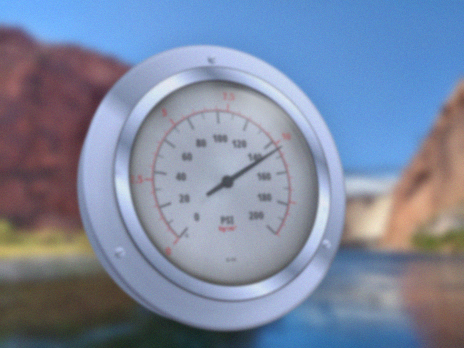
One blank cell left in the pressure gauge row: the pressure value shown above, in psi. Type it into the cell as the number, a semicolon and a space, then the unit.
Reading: 145; psi
